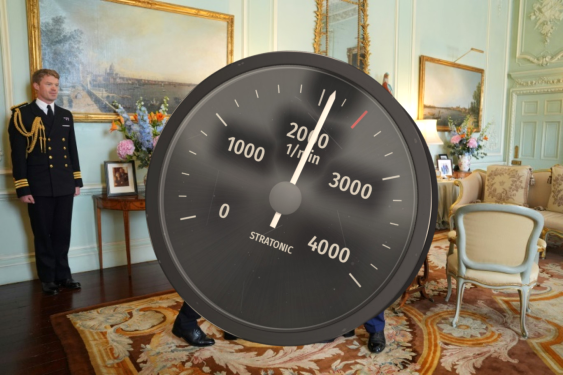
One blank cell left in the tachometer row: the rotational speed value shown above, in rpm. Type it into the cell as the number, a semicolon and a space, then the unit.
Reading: 2100; rpm
